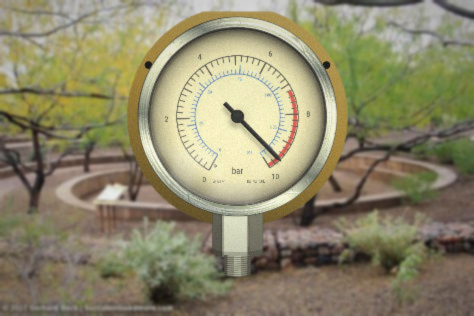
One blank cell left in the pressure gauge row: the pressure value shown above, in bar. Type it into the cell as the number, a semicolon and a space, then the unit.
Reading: 9.6; bar
